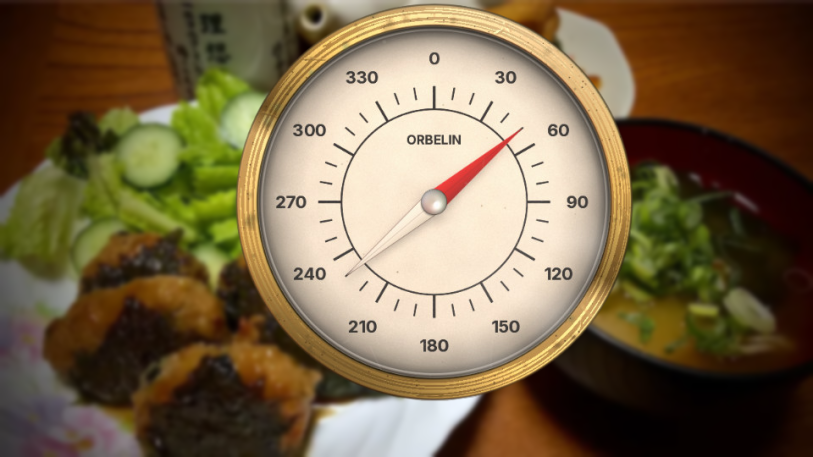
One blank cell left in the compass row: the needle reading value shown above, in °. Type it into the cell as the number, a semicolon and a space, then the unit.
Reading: 50; °
